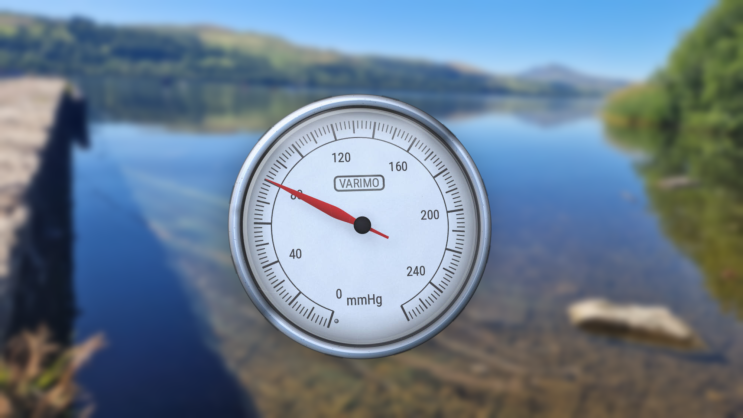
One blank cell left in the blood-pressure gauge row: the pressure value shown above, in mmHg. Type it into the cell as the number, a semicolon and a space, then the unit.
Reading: 80; mmHg
